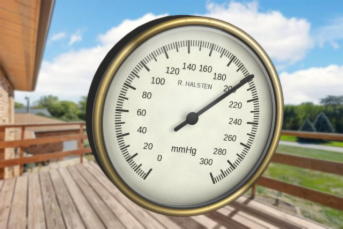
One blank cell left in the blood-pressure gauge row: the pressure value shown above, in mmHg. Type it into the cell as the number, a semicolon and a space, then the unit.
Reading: 200; mmHg
